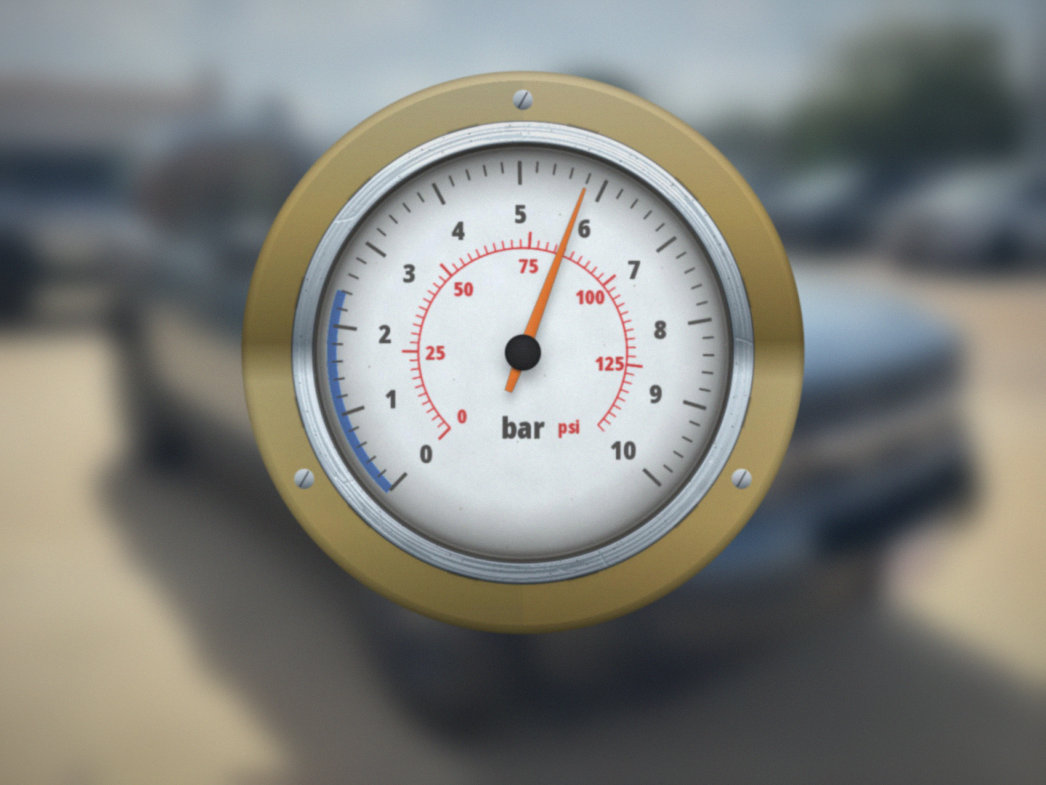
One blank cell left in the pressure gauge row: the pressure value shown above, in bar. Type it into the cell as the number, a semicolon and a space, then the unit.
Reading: 5.8; bar
